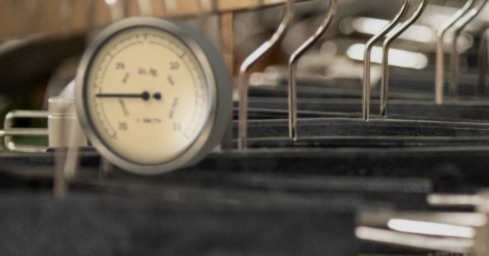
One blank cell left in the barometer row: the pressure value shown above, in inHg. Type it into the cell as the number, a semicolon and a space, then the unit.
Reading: 28.5; inHg
